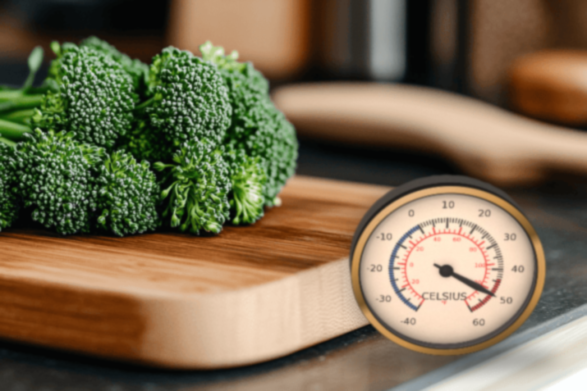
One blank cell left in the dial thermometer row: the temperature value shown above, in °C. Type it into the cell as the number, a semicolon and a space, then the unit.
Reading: 50; °C
